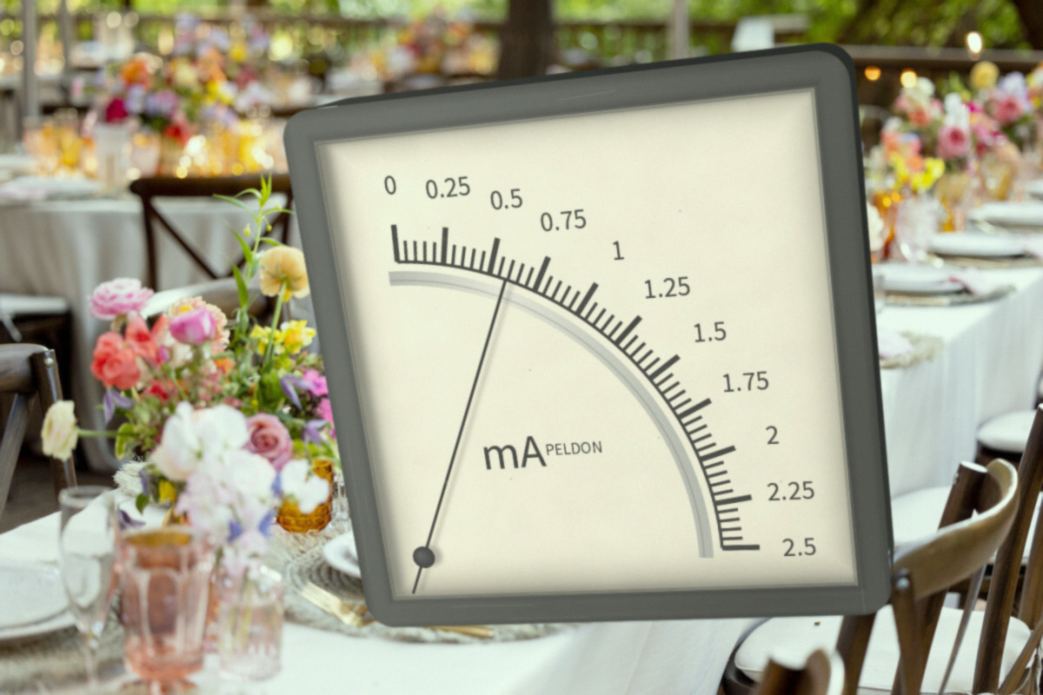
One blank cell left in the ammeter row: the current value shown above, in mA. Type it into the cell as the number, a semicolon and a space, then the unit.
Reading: 0.6; mA
